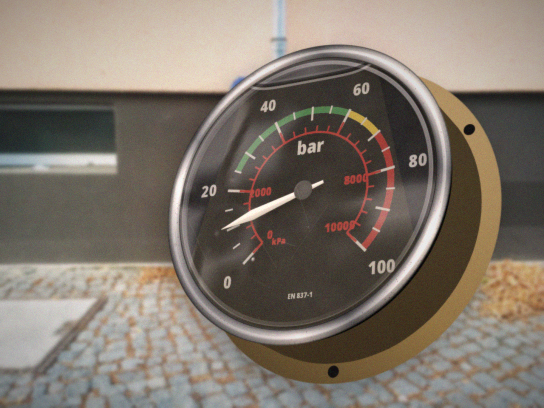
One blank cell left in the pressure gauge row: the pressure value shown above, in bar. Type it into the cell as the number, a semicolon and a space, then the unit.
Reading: 10; bar
